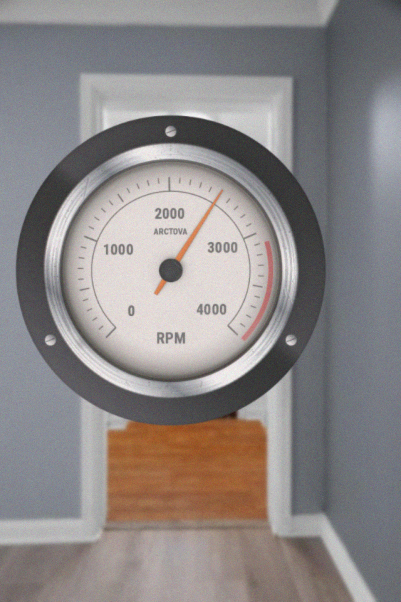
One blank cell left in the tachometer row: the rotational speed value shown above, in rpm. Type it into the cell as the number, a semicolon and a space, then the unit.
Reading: 2500; rpm
